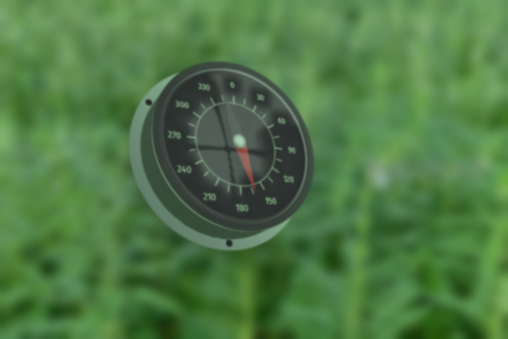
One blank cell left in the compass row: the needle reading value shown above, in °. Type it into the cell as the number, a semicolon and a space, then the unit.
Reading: 165; °
